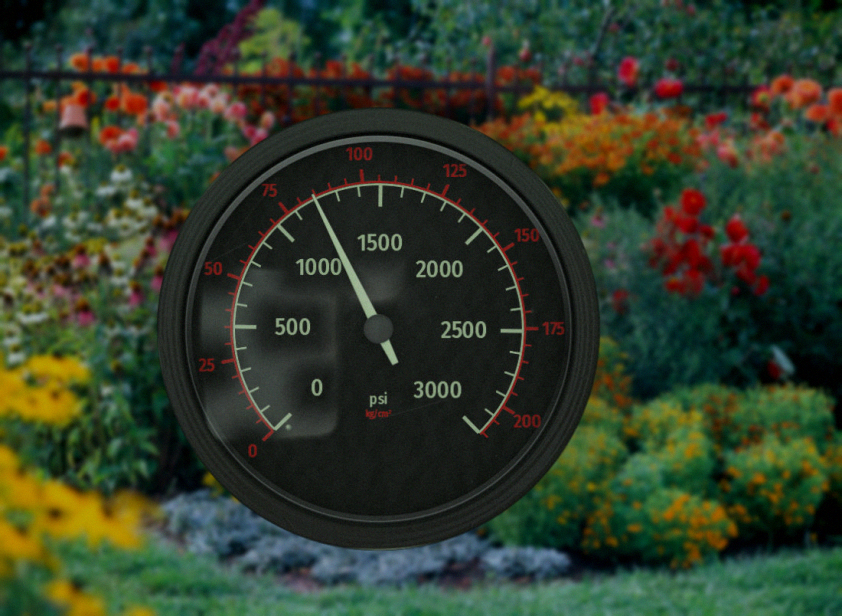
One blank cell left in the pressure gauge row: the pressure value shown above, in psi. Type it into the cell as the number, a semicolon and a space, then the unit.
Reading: 1200; psi
